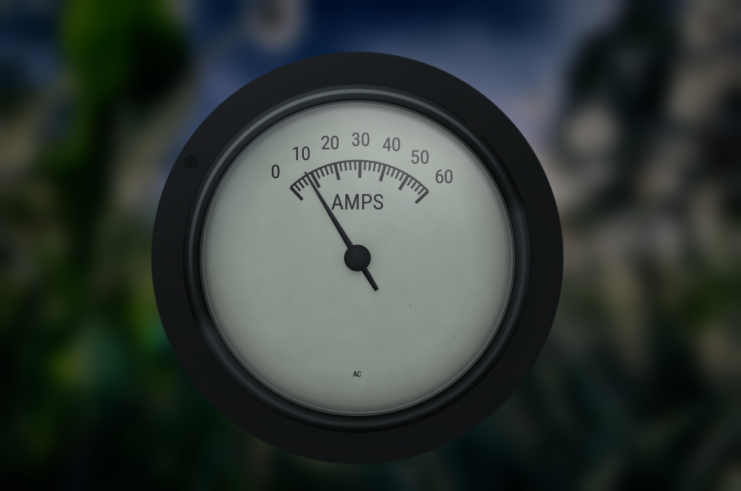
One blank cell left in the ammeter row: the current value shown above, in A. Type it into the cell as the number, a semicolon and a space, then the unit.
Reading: 8; A
